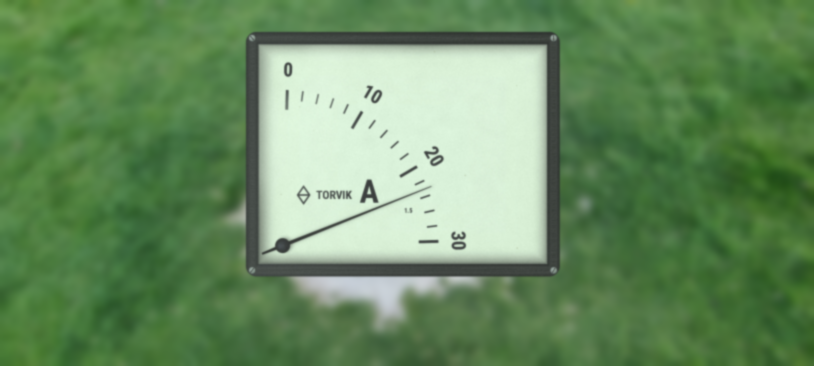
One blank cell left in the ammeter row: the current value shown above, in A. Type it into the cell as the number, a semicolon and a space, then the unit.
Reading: 23; A
